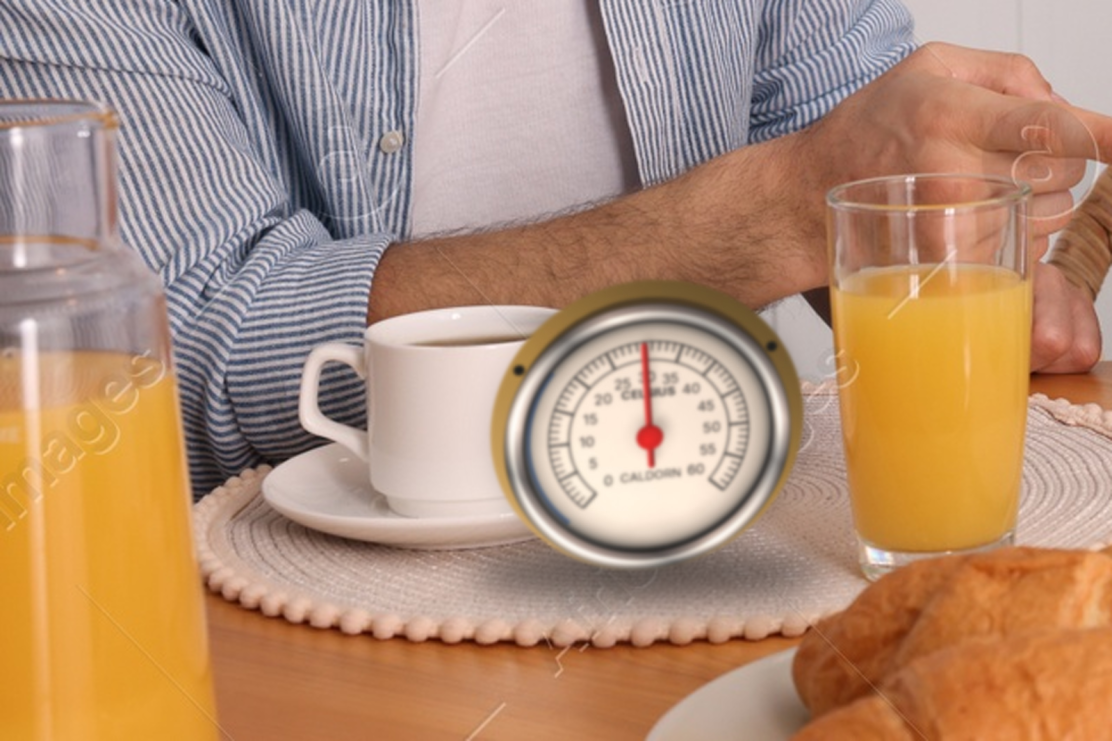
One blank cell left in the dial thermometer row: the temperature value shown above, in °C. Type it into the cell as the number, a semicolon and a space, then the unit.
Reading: 30; °C
